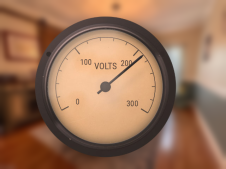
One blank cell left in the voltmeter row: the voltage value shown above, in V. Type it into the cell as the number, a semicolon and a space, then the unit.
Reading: 210; V
